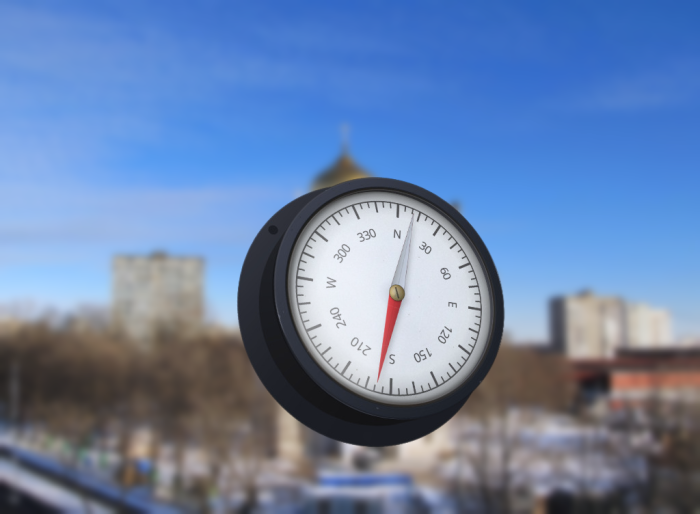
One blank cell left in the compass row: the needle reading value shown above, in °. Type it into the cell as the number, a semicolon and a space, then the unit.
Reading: 190; °
